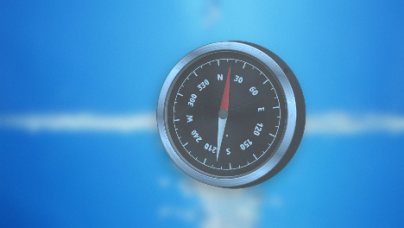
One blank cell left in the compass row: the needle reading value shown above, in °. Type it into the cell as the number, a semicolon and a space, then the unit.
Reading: 15; °
